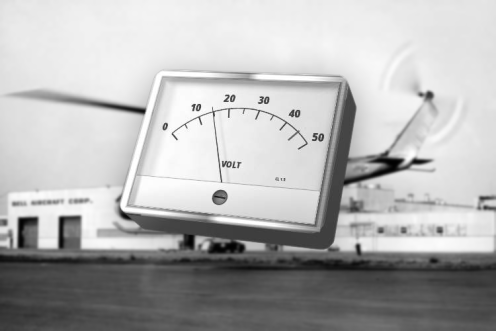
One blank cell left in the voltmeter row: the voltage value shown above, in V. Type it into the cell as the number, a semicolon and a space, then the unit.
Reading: 15; V
